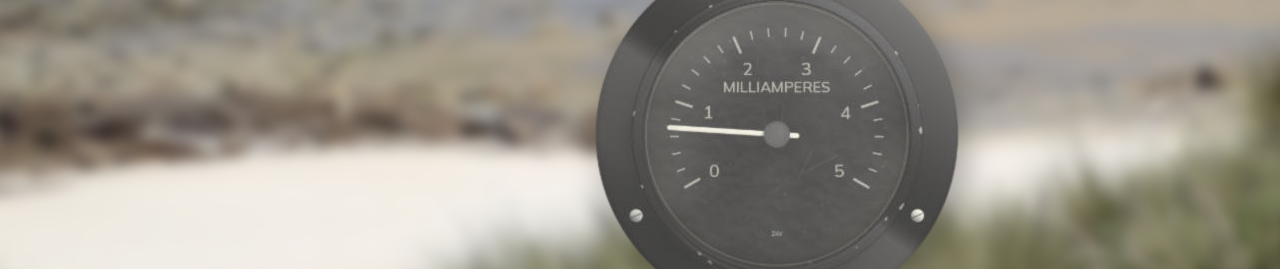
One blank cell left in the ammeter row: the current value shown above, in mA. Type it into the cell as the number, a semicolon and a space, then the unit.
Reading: 0.7; mA
